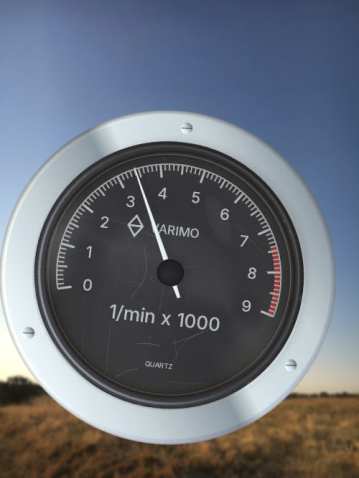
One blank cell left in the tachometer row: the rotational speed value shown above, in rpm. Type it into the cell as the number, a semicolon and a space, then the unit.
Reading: 3400; rpm
